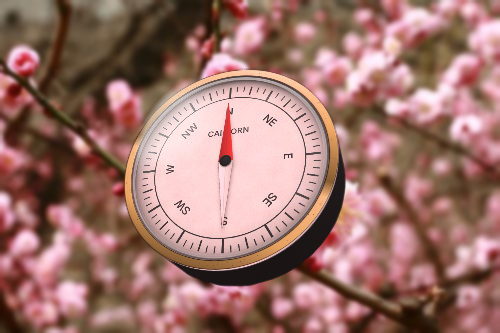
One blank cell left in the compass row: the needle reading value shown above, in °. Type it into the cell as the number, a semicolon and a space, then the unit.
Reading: 0; °
